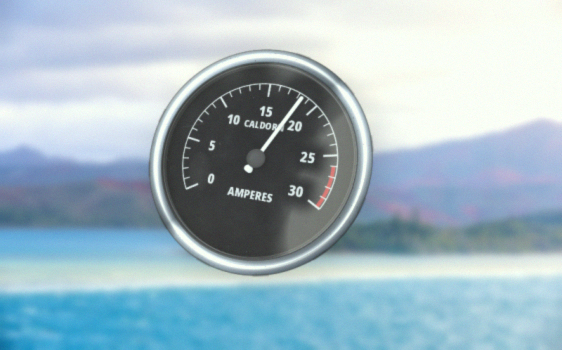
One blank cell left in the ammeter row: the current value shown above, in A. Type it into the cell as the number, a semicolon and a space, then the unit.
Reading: 18.5; A
